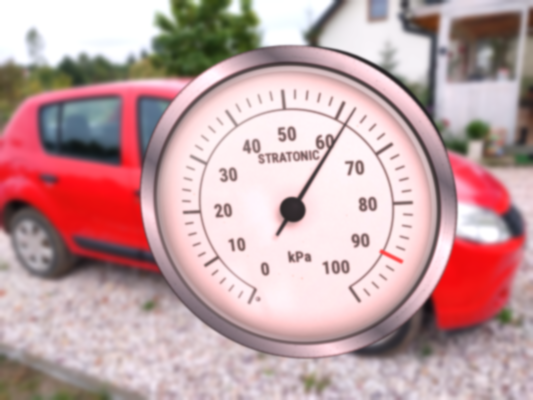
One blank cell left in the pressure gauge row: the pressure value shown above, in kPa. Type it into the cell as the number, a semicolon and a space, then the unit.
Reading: 62; kPa
